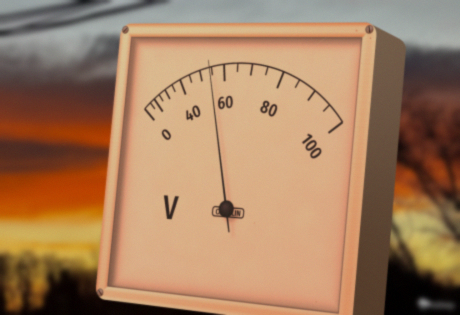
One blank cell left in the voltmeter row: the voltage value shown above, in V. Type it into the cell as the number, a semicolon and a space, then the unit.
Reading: 55; V
